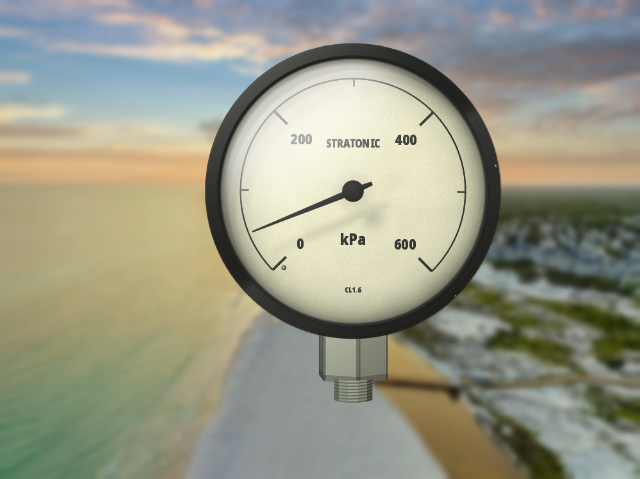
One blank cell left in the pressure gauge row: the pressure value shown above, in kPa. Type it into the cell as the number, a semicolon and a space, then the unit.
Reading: 50; kPa
